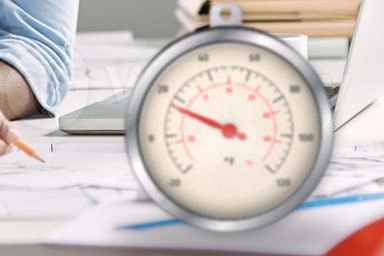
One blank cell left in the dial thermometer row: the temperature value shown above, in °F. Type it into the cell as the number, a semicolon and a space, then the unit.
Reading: 16; °F
